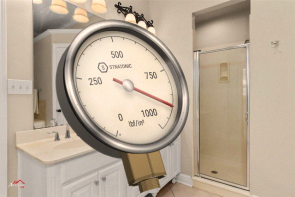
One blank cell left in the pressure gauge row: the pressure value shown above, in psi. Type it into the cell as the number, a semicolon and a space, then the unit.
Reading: 900; psi
